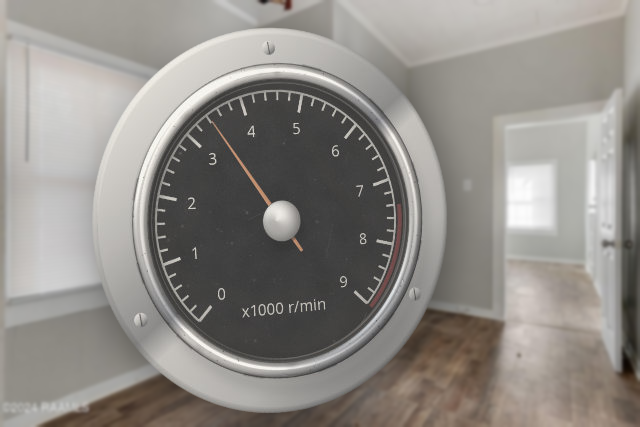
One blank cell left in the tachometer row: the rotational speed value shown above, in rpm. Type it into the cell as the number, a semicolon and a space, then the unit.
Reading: 3400; rpm
